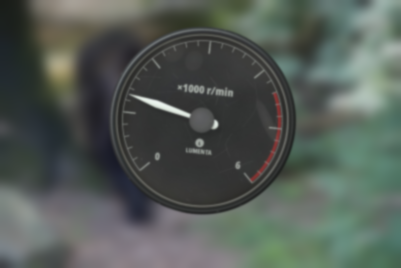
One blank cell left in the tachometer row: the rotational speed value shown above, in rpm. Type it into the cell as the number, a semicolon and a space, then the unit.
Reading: 1300; rpm
